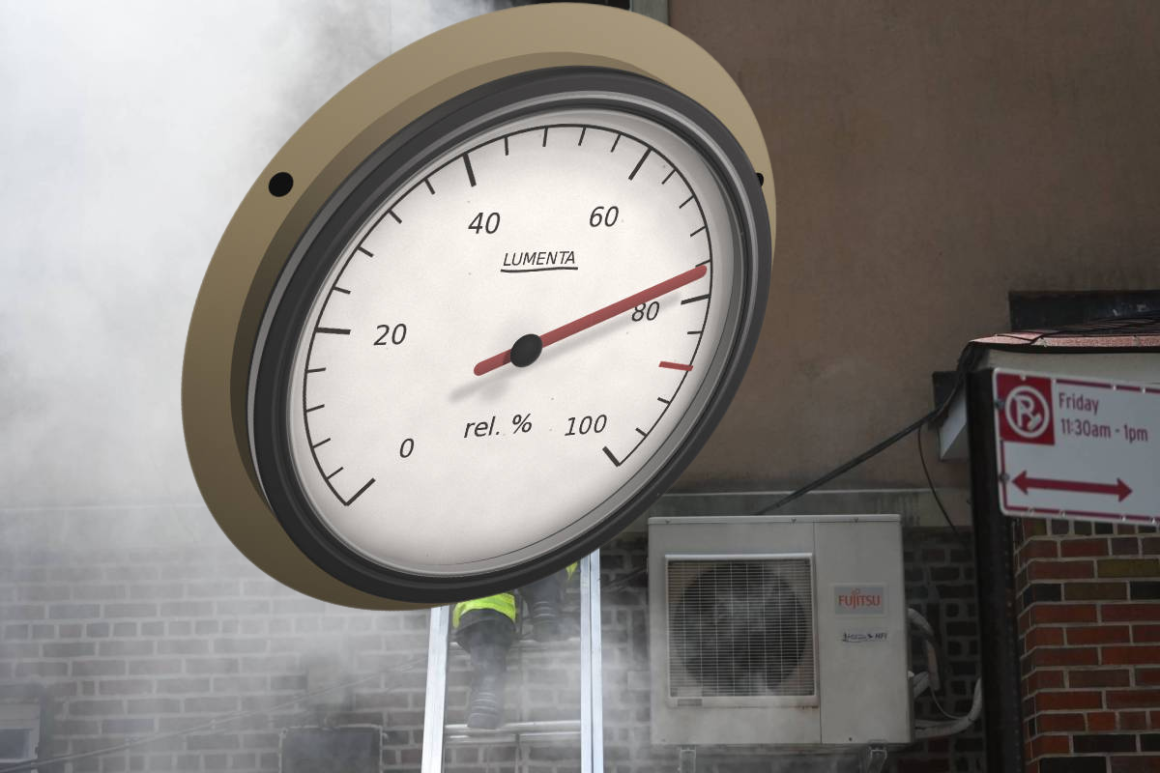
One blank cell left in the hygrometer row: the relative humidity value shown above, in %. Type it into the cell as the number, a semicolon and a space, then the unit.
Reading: 76; %
